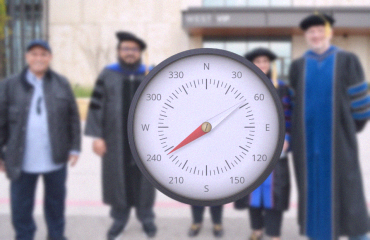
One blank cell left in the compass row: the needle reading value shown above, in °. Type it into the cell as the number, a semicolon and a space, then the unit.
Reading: 235; °
